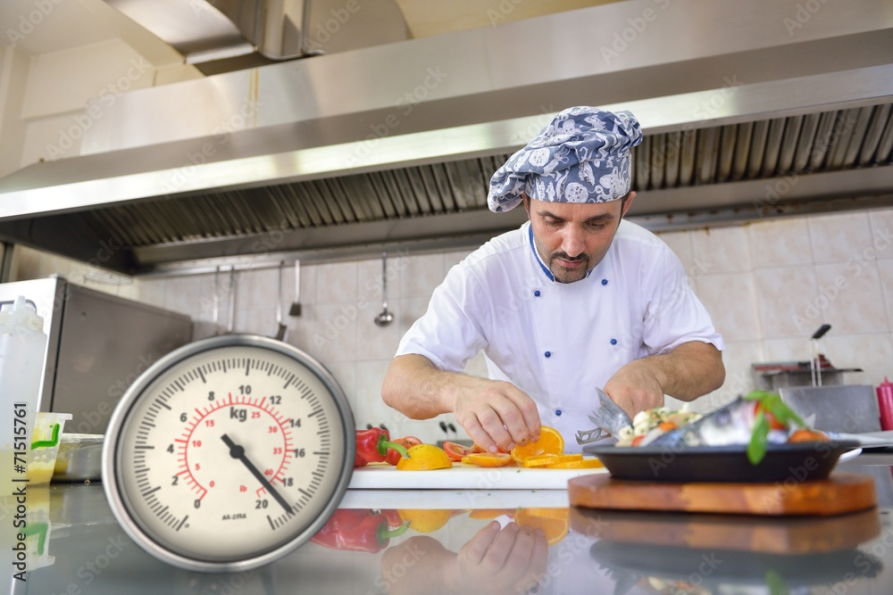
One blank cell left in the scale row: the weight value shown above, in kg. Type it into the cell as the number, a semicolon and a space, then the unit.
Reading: 19; kg
